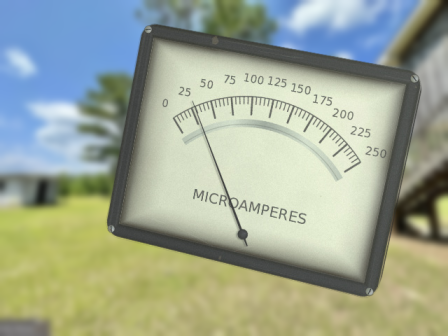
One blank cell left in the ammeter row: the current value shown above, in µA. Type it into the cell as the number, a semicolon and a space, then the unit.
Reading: 30; µA
